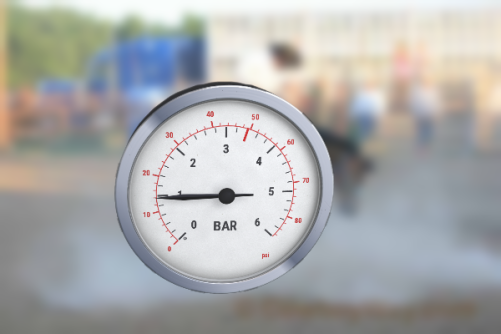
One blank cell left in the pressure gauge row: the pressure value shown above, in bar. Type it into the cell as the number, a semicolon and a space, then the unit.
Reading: 1; bar
